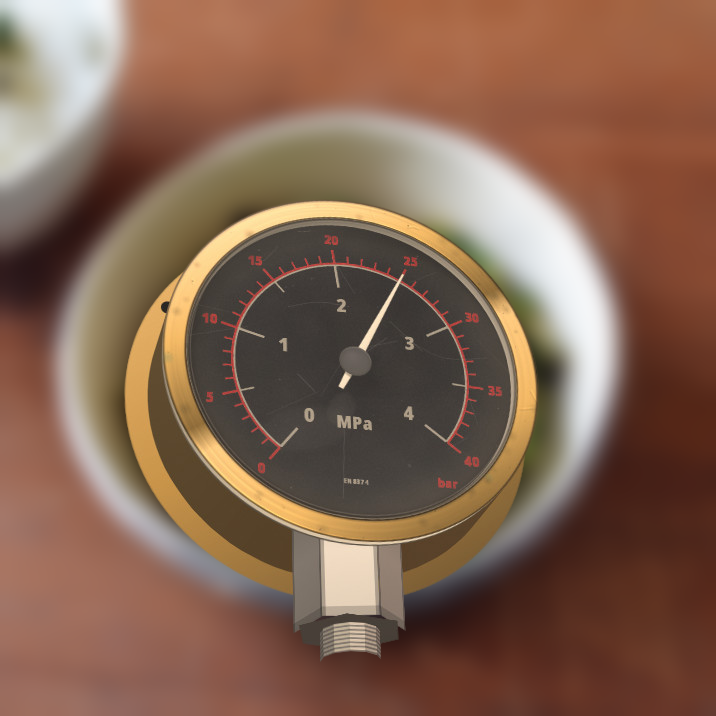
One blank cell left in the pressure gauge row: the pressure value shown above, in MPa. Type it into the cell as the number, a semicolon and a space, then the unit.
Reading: 2.5; MPa
